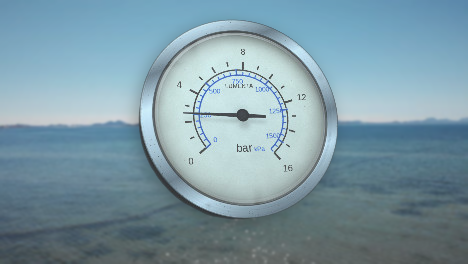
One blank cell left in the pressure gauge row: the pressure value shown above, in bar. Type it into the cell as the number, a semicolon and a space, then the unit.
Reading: 2.5; bar
